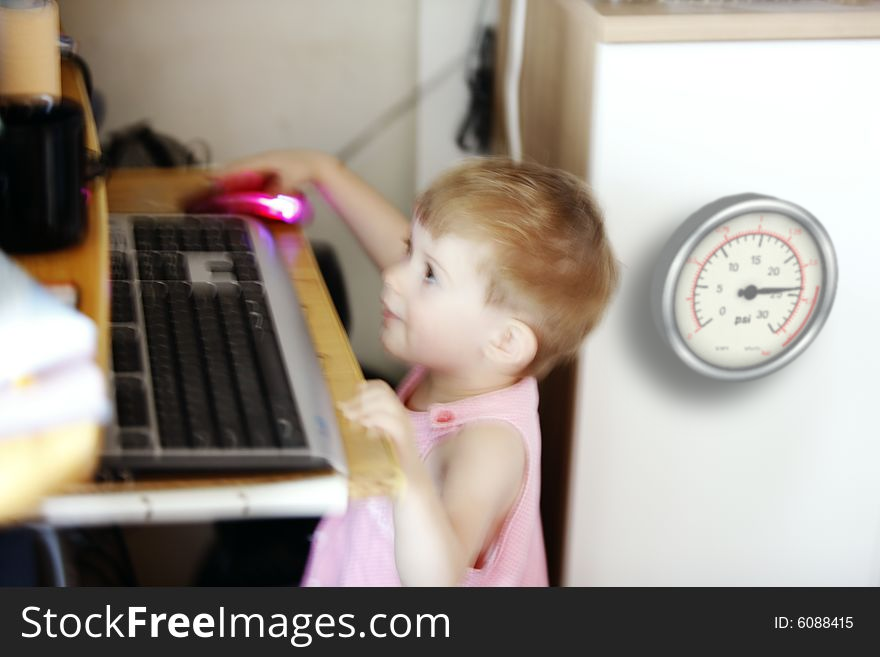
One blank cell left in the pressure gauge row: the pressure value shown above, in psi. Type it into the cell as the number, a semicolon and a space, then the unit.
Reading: 24; psi
